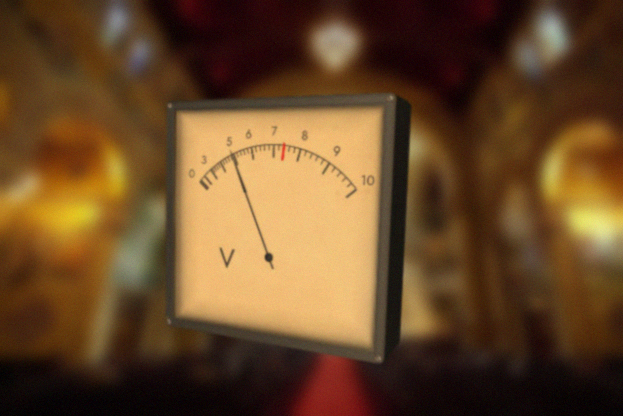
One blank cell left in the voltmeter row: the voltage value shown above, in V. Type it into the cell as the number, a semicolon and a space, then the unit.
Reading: 5; V
